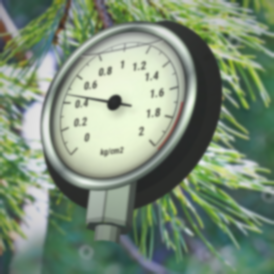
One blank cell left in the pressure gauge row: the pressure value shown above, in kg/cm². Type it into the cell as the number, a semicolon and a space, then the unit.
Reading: 0.45; kg/cm²
